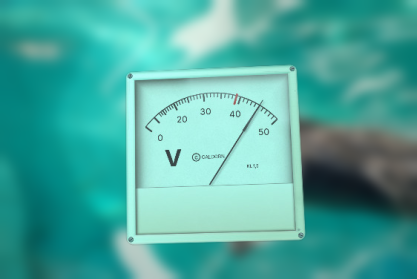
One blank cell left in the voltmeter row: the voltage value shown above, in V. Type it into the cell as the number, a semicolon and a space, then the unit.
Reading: 45; V
